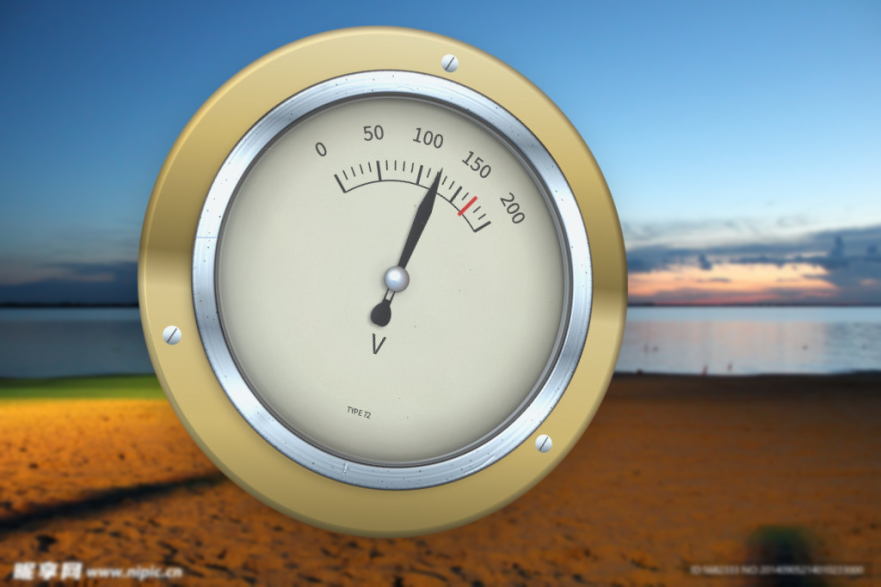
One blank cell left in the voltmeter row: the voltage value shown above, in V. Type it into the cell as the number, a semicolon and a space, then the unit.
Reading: 120; V
